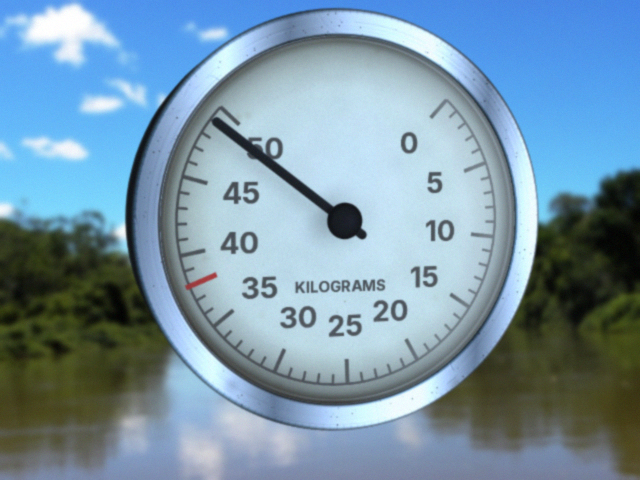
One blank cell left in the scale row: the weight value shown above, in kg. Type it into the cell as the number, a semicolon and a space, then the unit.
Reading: 49; kg
